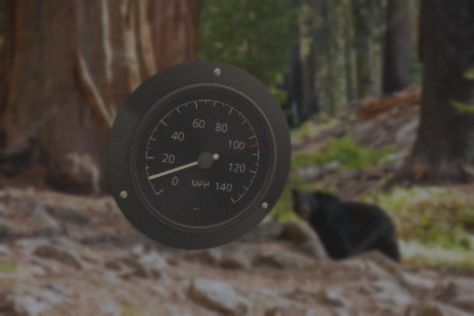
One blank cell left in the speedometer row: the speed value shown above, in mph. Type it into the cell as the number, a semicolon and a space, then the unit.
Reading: 10; mph
